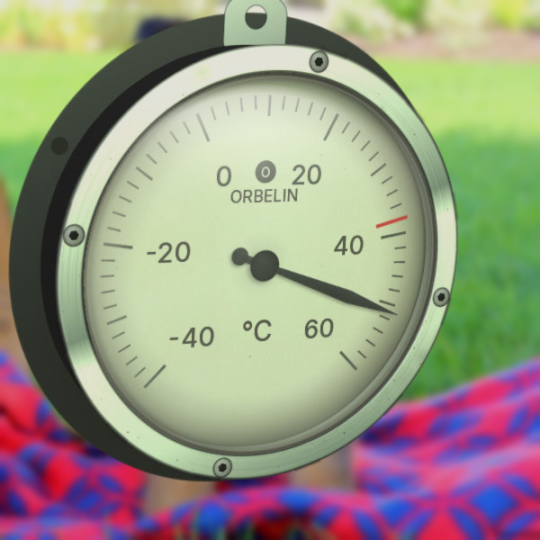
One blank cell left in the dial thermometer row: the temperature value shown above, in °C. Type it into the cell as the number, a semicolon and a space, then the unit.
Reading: 51; °C
